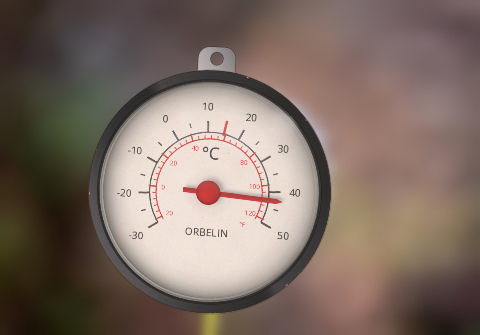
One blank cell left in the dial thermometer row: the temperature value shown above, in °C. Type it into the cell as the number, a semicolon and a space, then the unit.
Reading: 42.5; °C
